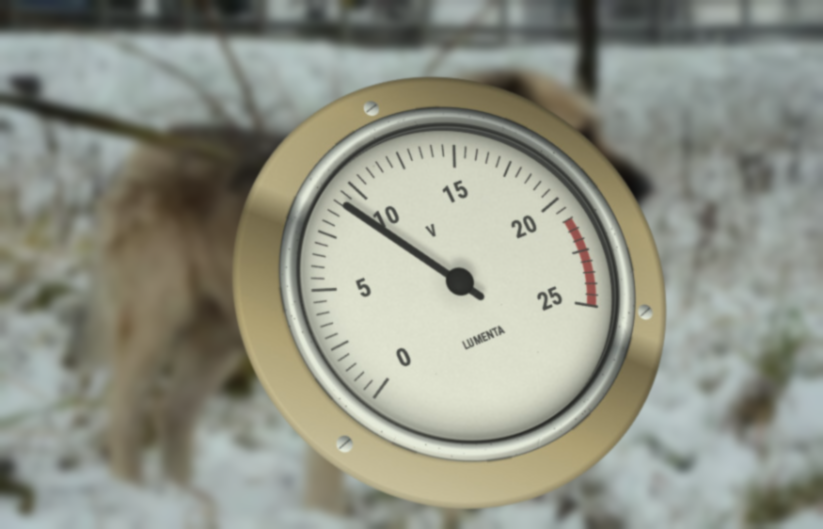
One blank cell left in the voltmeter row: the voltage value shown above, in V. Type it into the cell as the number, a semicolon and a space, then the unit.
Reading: 9; V
